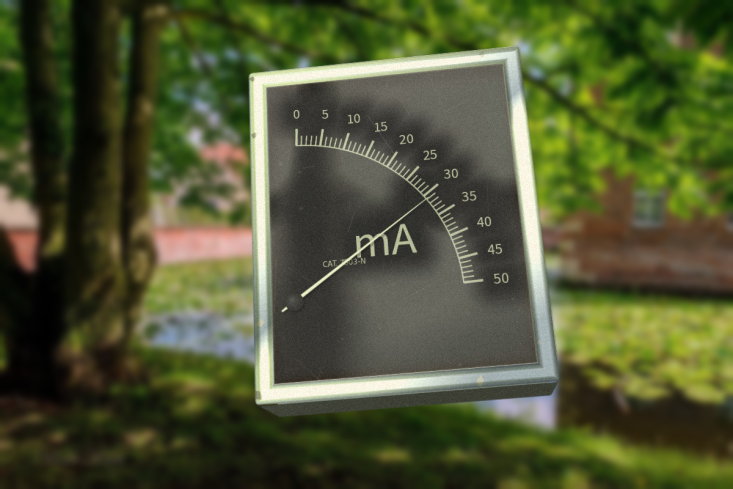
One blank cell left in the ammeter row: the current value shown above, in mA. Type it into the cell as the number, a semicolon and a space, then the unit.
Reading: 31; mA
